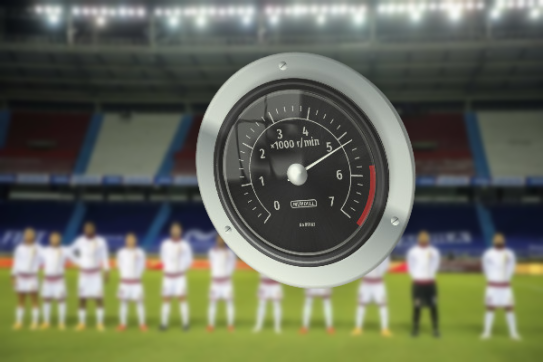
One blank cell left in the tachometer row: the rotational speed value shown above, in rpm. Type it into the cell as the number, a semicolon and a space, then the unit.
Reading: 5200; rpm
